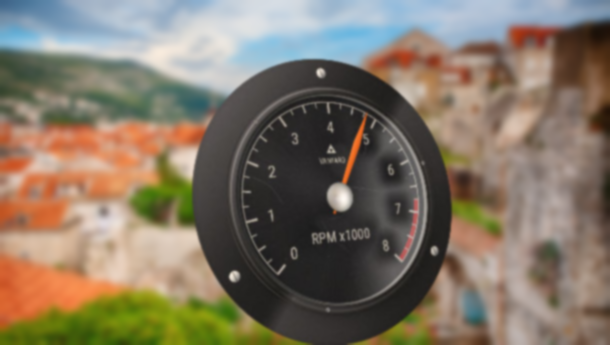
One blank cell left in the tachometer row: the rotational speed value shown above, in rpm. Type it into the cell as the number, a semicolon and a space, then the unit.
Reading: 4750; rpm
